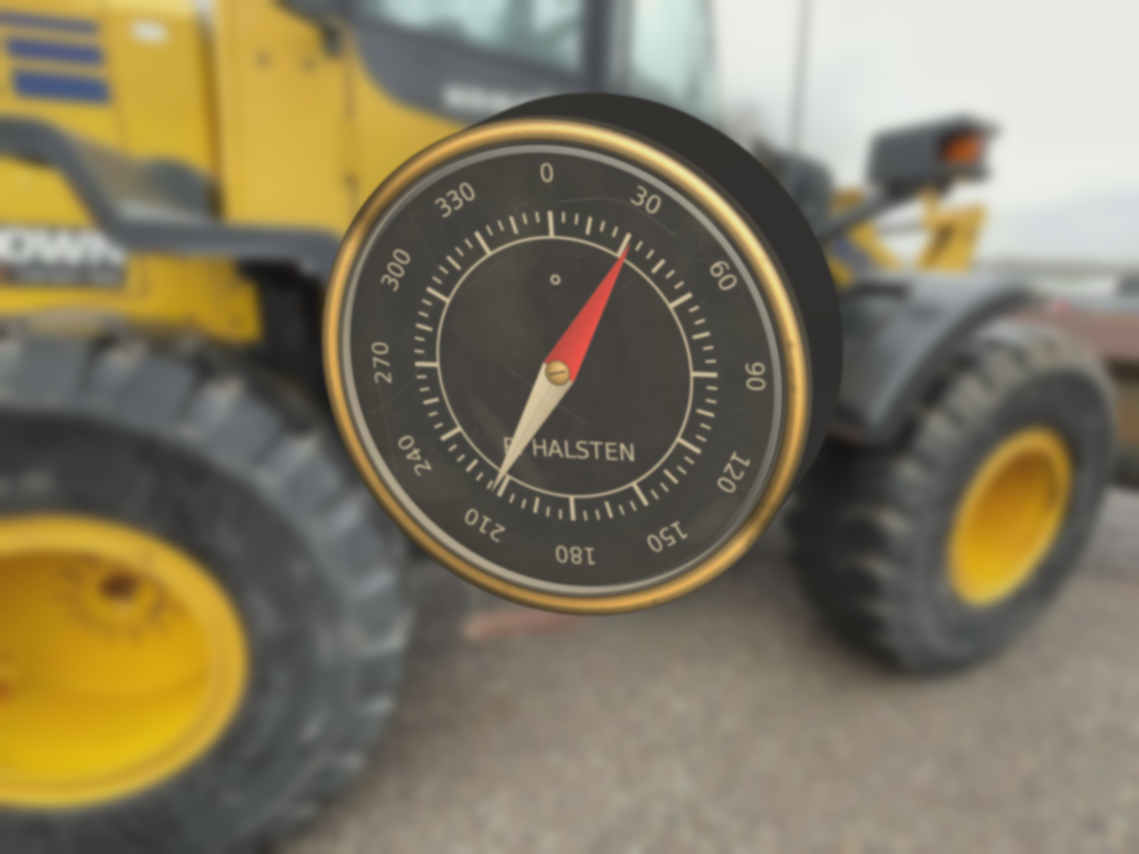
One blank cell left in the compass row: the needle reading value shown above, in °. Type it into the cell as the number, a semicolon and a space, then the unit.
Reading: 32.5; °
